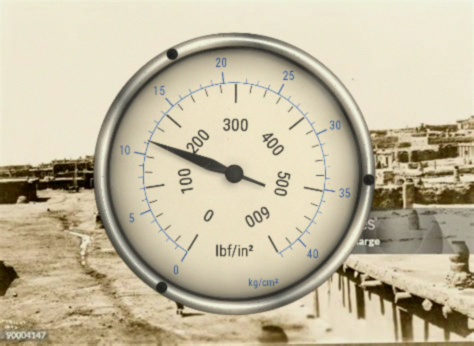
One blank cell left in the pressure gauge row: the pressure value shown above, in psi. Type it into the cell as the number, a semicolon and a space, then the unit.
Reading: 160; psi
